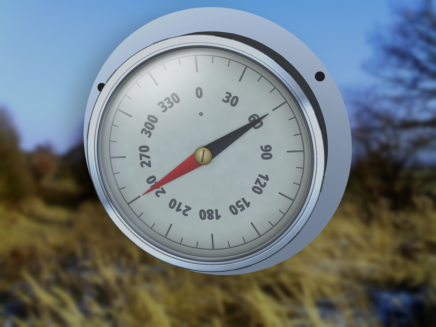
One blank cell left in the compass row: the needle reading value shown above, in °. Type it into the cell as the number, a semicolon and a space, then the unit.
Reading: 240; °
